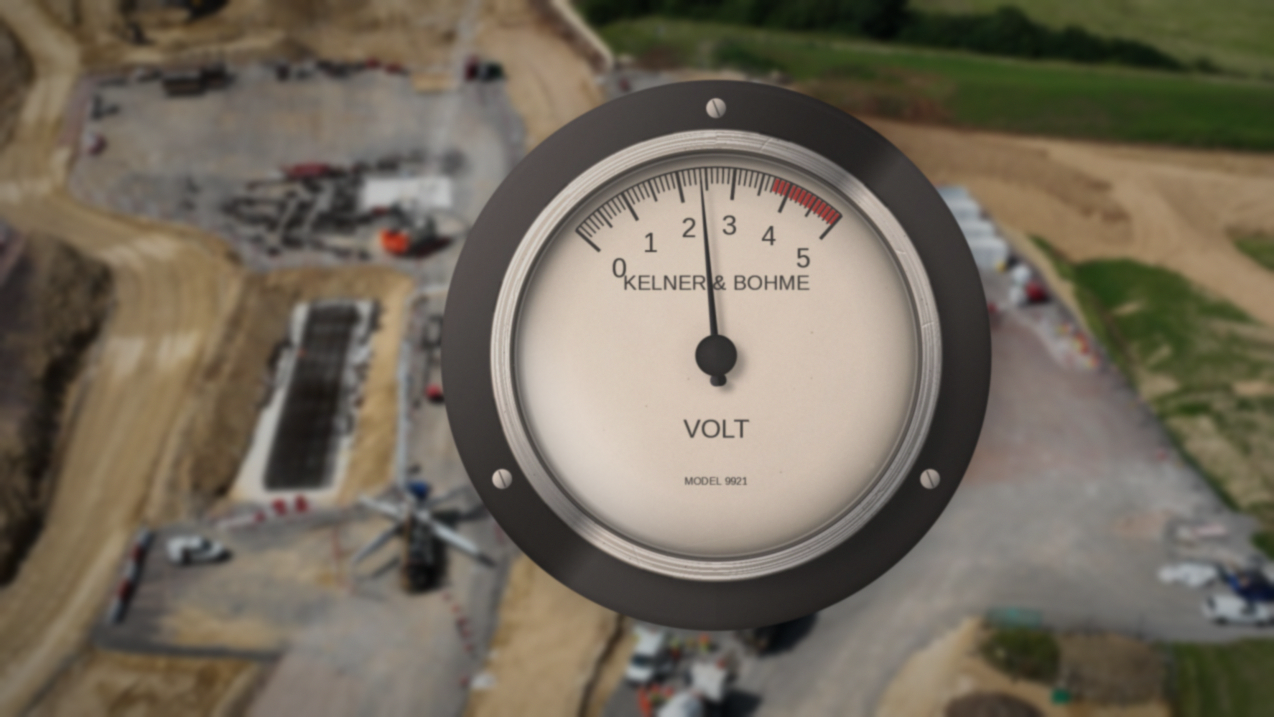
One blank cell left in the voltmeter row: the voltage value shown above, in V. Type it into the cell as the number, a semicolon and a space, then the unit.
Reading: 2.4; V
